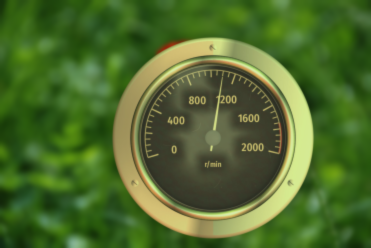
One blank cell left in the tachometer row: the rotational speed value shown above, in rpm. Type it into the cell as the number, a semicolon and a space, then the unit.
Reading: 1100; rpm
